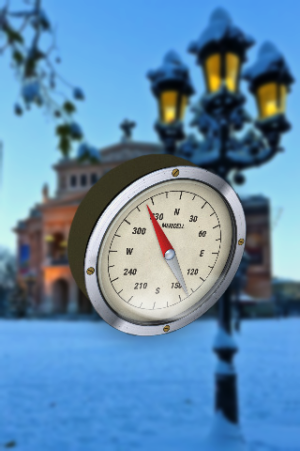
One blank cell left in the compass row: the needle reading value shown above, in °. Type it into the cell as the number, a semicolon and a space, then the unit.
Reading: 322.5; °
